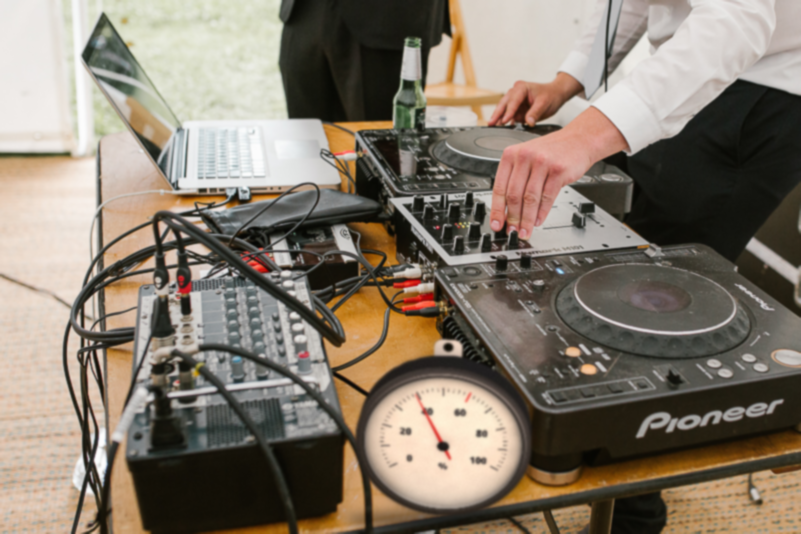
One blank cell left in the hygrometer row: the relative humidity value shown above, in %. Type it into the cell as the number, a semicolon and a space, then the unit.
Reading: 40; %
